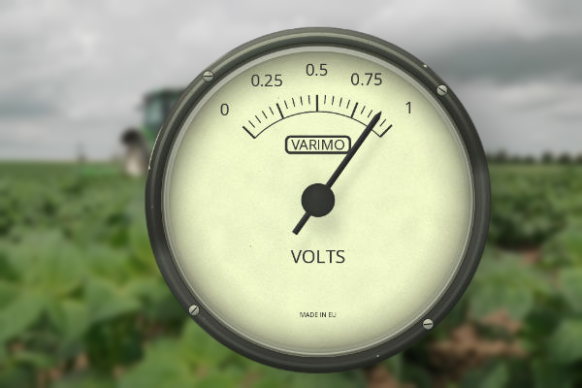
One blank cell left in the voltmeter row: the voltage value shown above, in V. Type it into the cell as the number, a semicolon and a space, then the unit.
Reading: 0.9; V
